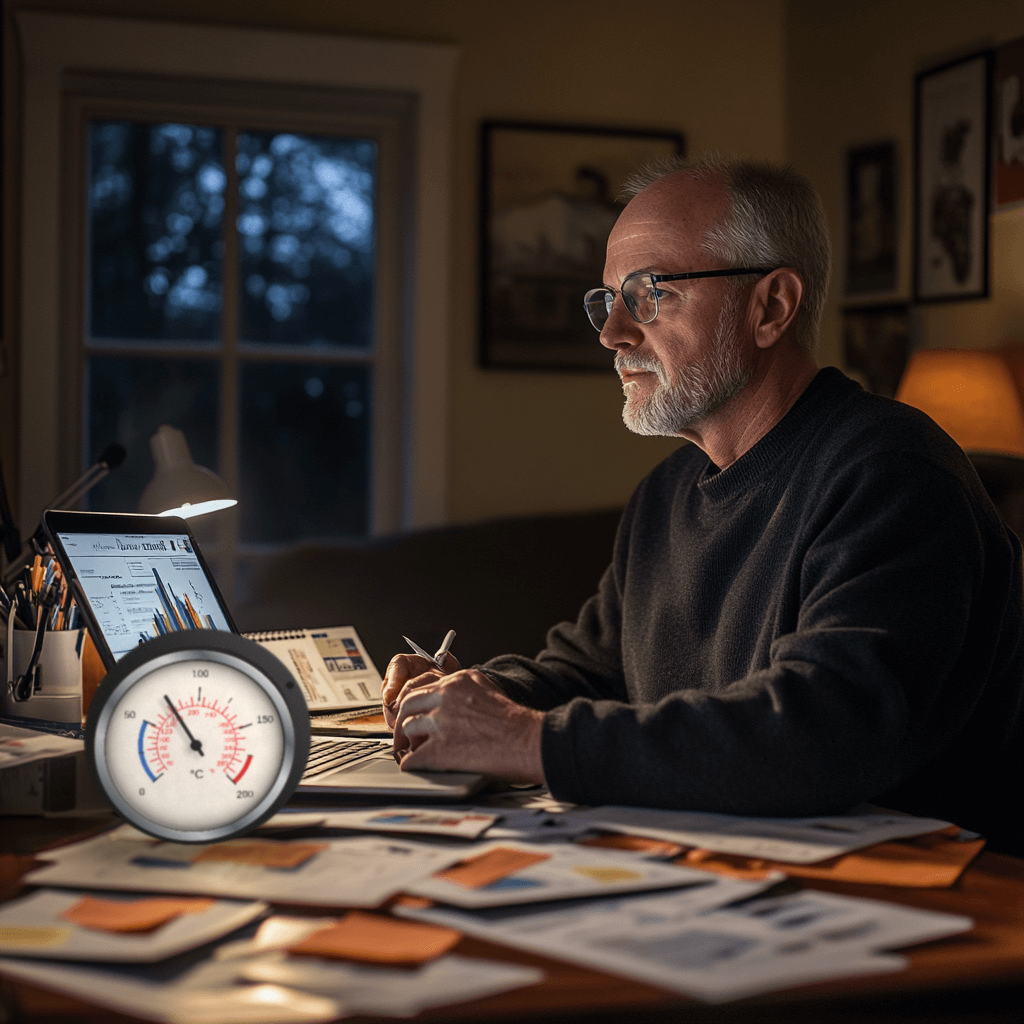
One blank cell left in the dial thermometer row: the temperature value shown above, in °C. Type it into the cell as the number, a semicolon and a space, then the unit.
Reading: 75; °C
